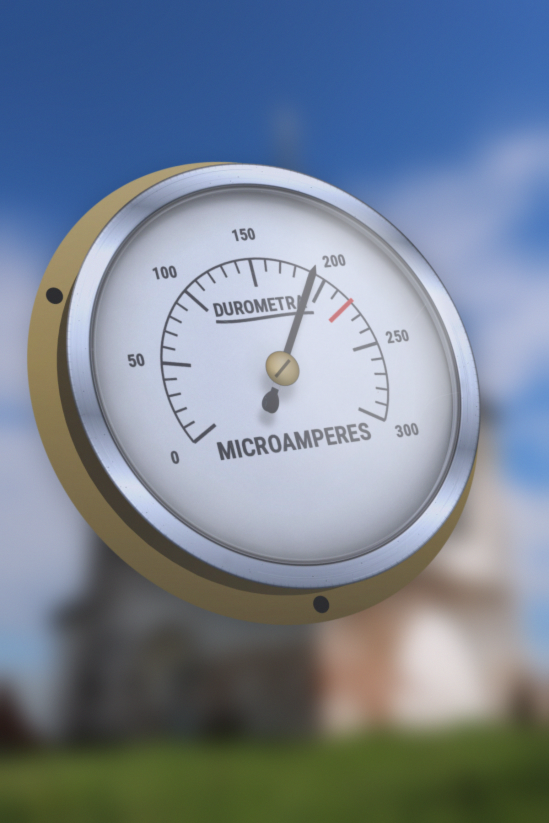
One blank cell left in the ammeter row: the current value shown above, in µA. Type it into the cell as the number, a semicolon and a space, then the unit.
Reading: 190; µA
